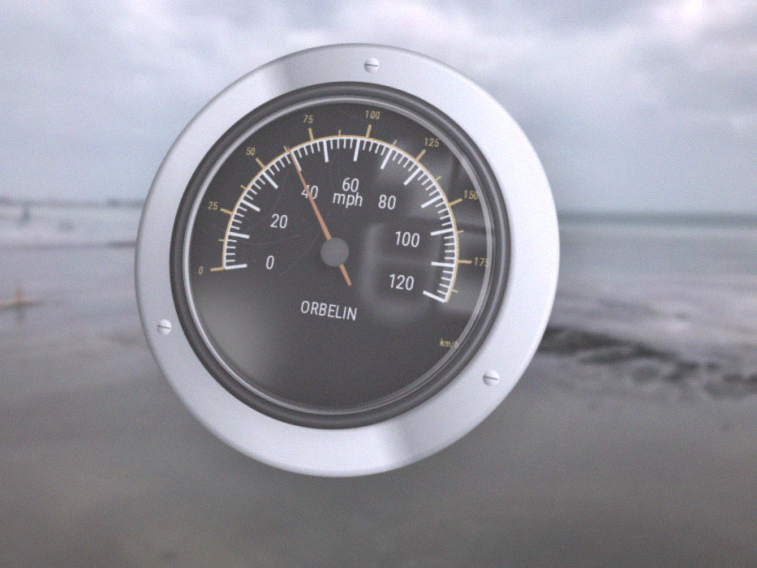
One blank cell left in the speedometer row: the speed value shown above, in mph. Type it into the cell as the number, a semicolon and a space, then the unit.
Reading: 40; mph
